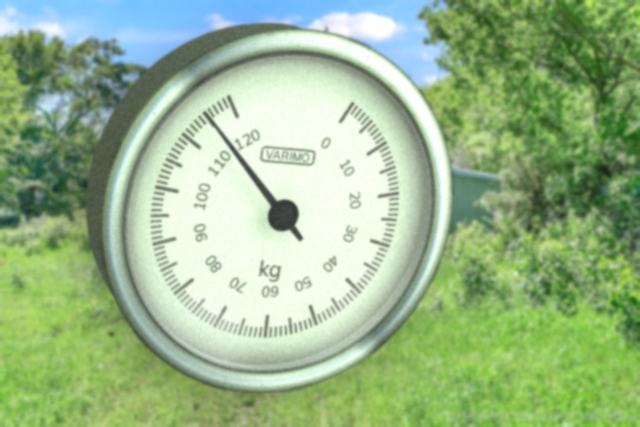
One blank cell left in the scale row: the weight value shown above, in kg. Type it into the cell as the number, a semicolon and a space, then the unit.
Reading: 115; kg
